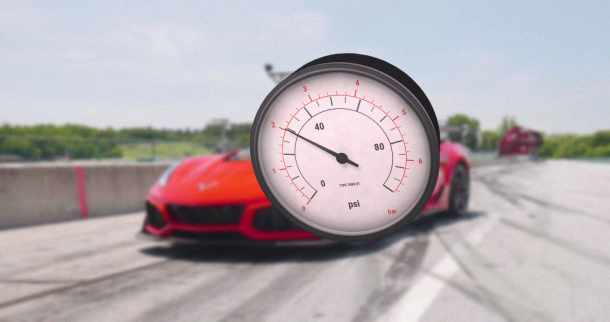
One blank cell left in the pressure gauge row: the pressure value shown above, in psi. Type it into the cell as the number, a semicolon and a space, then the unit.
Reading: 30; psi
